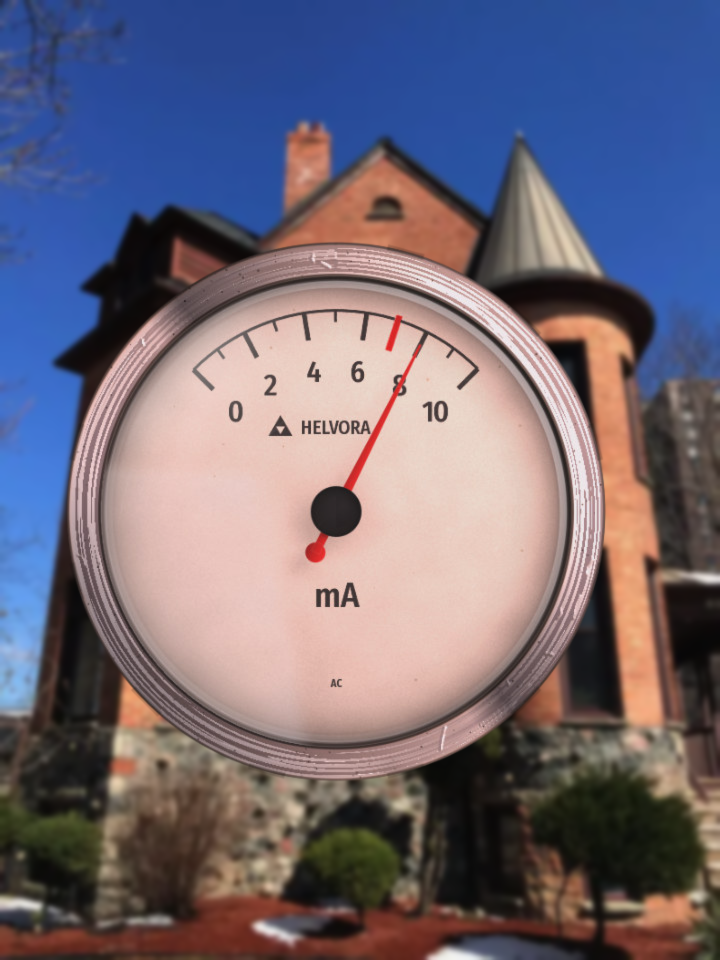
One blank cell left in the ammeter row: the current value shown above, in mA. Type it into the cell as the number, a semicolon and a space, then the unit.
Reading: 8; mA
